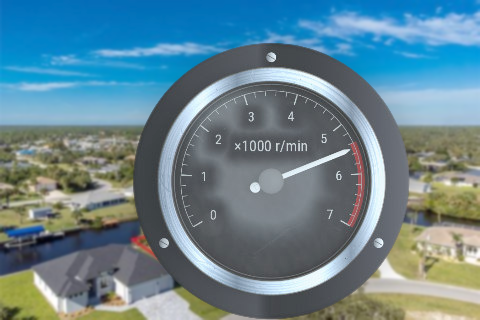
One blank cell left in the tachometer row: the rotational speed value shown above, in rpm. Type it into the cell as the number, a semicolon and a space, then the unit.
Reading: 5500; rpm
